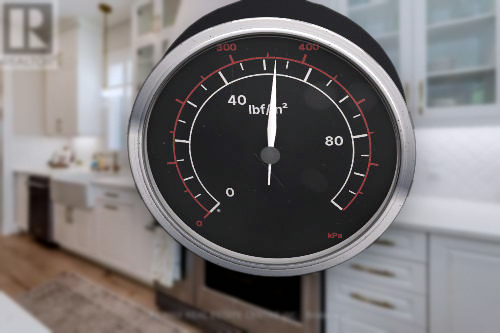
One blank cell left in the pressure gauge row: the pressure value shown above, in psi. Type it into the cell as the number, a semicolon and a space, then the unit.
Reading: 52.5; psi
